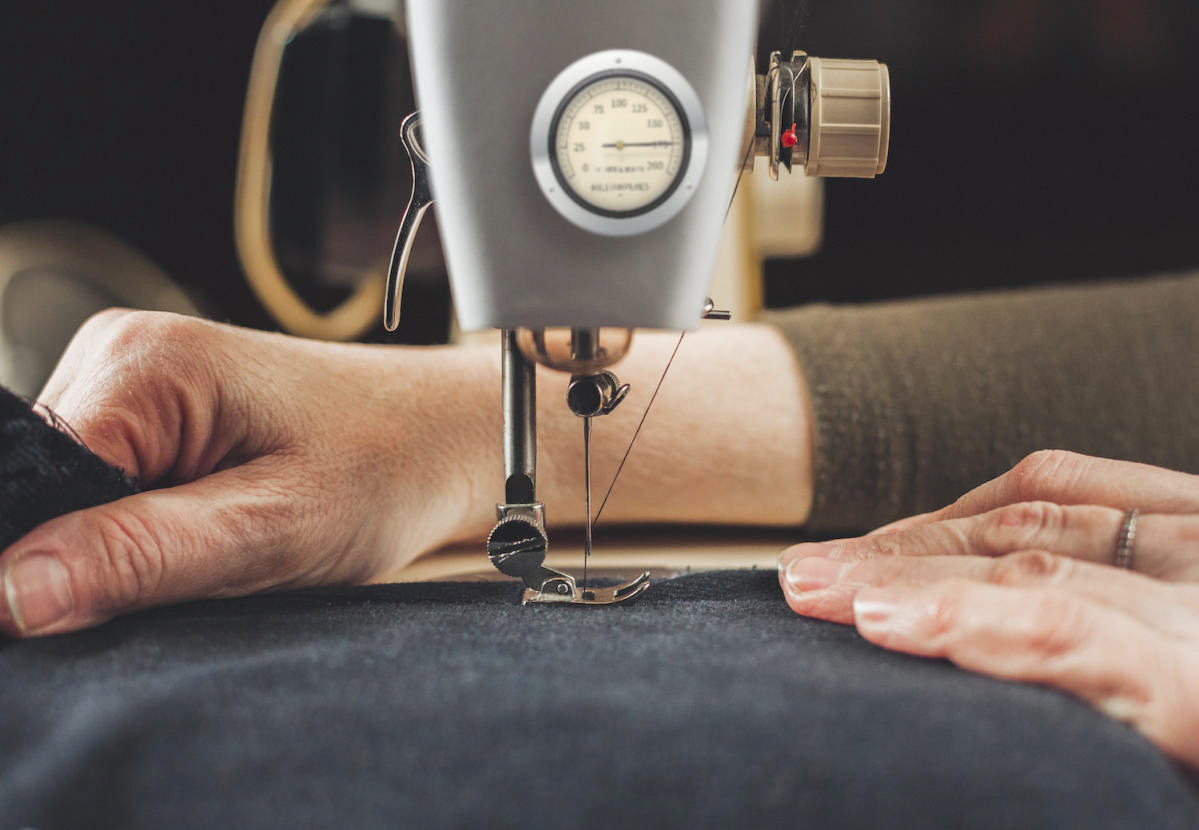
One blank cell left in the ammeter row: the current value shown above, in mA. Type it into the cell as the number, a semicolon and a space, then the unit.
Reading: 175; mA
